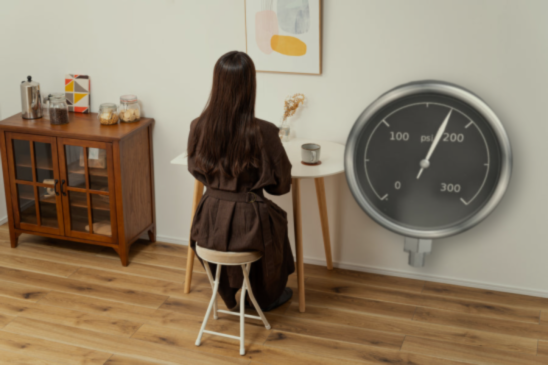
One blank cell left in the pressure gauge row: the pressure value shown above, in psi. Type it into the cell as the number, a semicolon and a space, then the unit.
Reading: 175; psi
